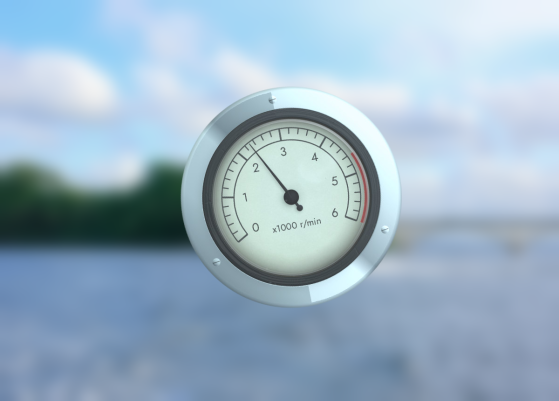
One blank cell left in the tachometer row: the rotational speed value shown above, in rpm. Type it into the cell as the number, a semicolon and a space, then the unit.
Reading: 2300; rpm
